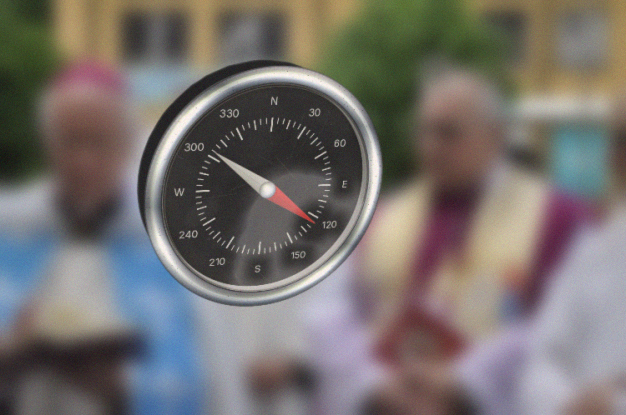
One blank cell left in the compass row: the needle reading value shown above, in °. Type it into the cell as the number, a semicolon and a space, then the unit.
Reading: 125; °
